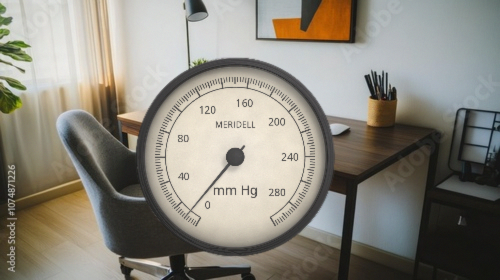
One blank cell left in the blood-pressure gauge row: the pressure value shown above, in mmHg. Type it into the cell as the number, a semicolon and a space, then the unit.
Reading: 10; mmHg
